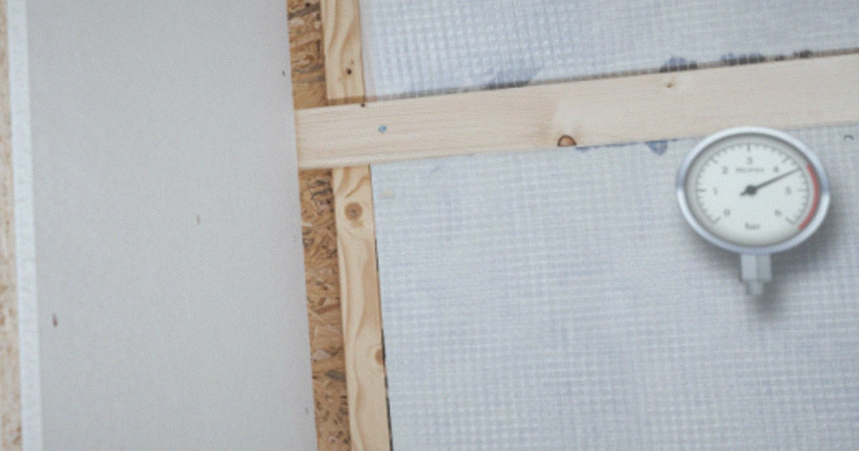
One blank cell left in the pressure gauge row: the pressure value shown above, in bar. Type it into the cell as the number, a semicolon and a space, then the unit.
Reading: 4.4; bar
